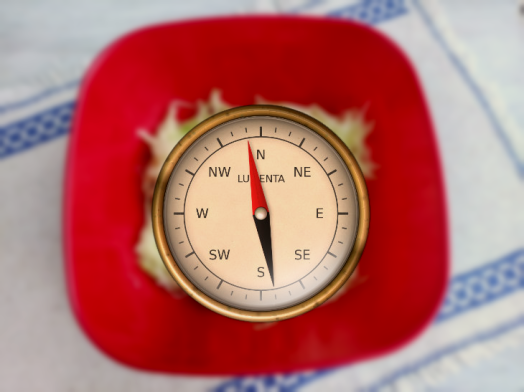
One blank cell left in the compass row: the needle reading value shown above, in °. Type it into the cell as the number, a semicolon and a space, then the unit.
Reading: 350; °
